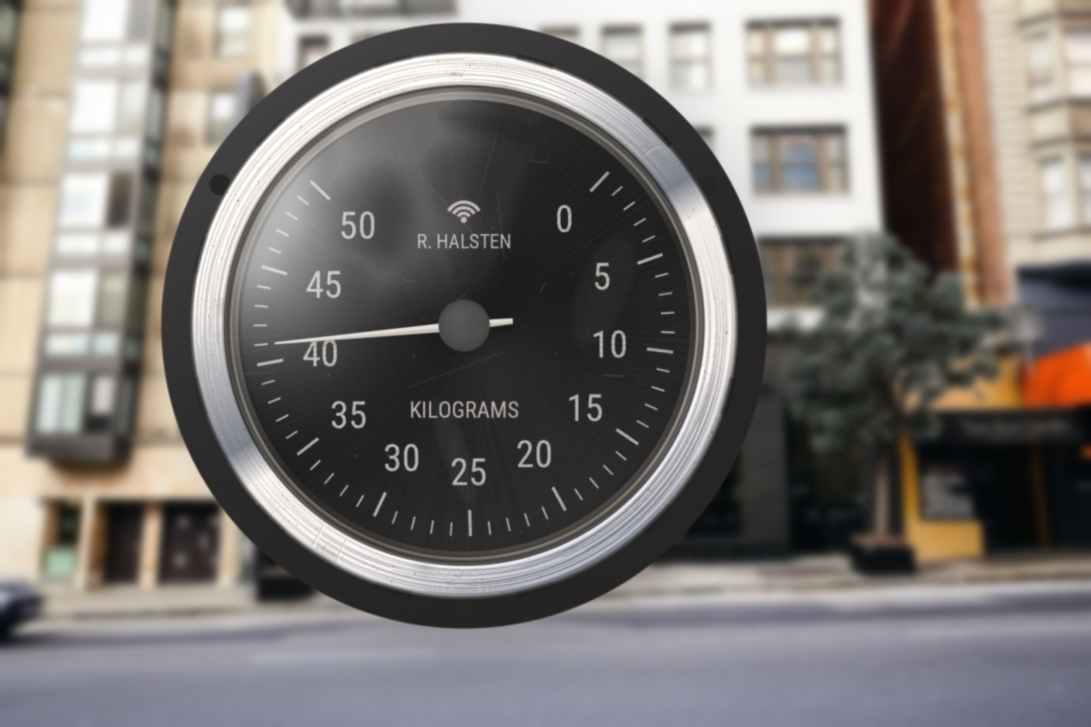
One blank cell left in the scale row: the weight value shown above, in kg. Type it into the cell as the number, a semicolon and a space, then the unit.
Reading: 41; kg
